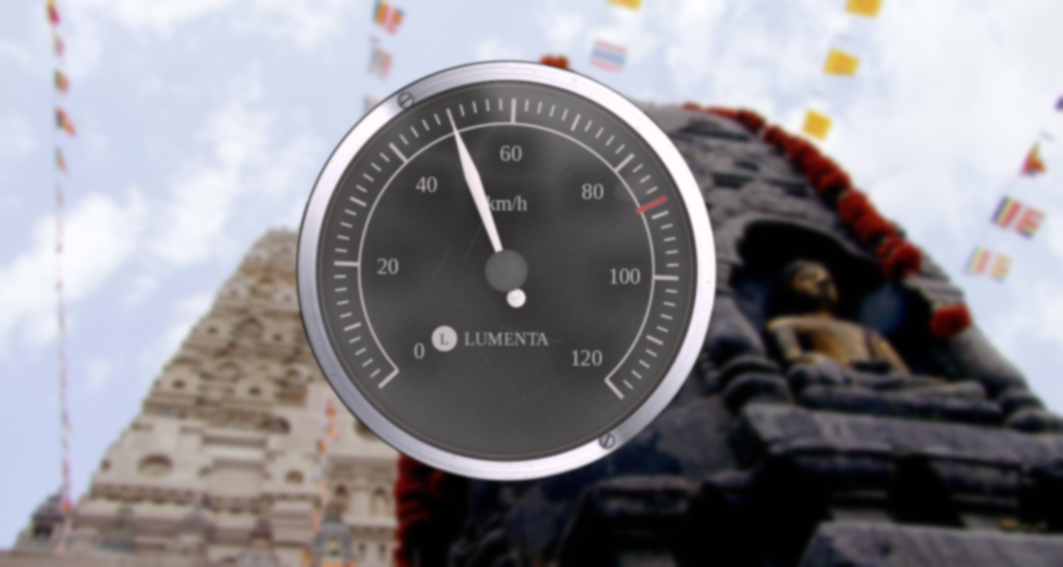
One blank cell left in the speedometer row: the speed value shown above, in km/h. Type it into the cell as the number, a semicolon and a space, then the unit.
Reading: 50; km/h
